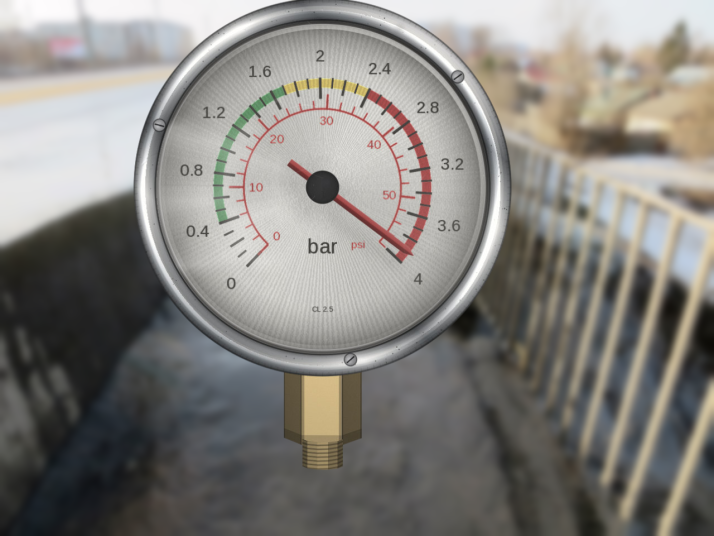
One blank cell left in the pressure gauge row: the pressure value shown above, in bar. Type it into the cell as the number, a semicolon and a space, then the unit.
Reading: 3.9; bar
